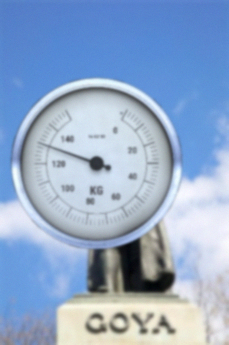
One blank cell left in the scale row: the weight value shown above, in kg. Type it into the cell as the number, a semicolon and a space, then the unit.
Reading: 130; kg
